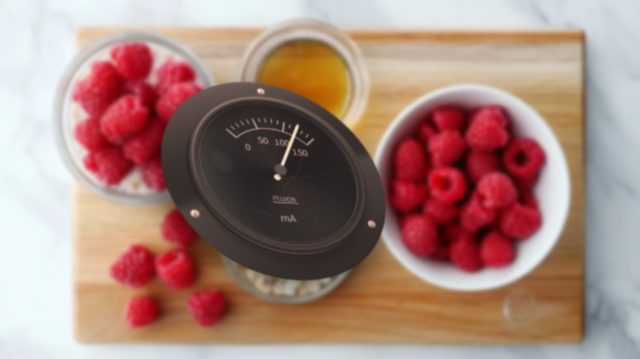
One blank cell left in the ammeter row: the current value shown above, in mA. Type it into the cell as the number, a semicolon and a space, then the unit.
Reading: 120; mA
